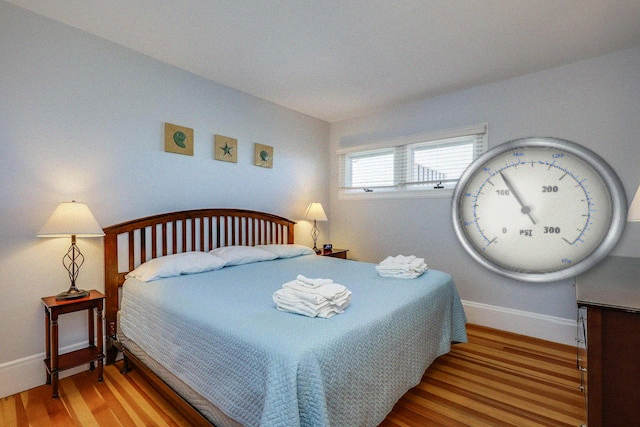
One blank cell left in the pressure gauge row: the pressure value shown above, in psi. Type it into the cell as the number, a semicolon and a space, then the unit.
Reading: 120; psi
